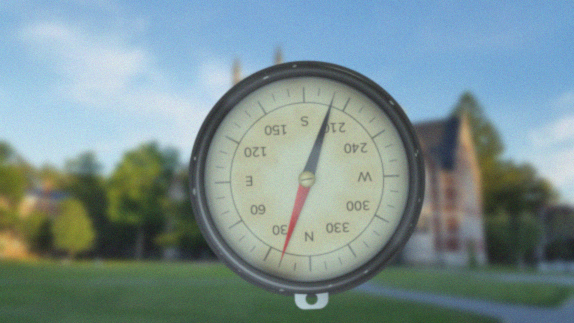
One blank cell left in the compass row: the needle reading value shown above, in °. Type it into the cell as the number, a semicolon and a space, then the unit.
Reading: 20; °
